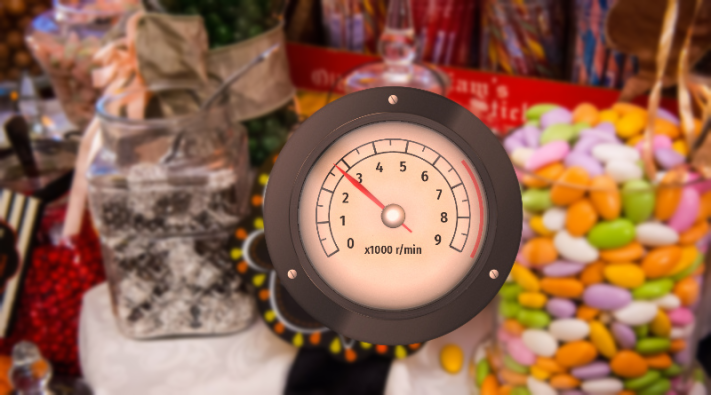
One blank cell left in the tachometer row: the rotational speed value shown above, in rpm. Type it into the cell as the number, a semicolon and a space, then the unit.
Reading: 2750; rpm
